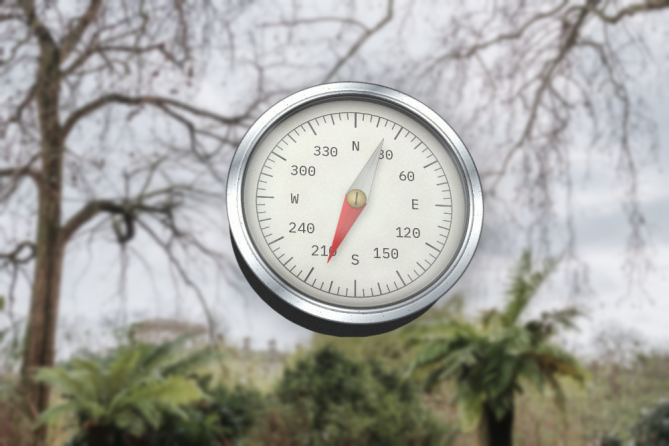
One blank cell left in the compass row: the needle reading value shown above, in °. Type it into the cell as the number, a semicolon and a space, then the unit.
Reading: 202.5; °
